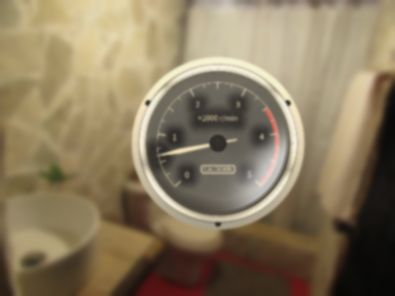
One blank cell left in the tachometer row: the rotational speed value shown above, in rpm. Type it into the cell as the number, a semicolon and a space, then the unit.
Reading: 625; rpm
